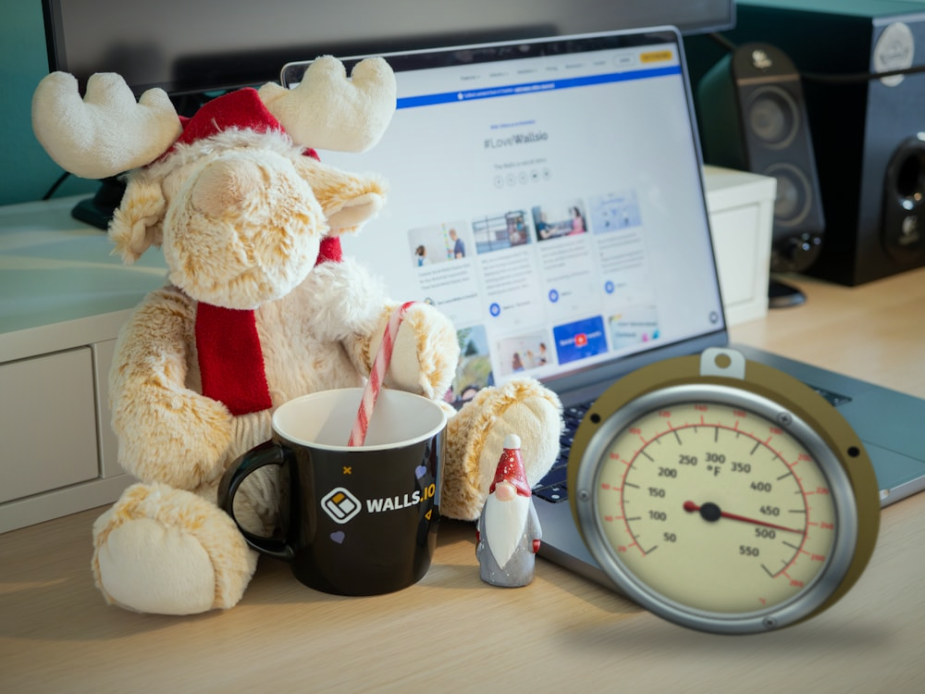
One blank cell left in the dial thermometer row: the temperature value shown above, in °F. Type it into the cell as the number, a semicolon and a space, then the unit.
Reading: 475; °F
